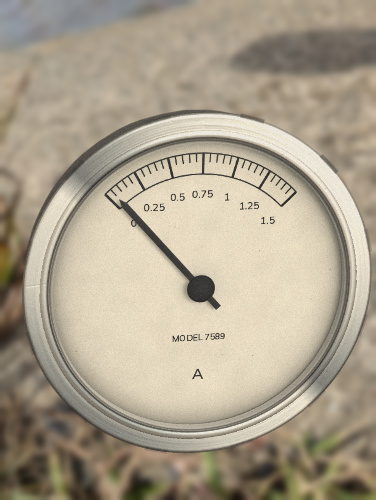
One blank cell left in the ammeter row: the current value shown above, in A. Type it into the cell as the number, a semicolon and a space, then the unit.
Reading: 0.05; A
